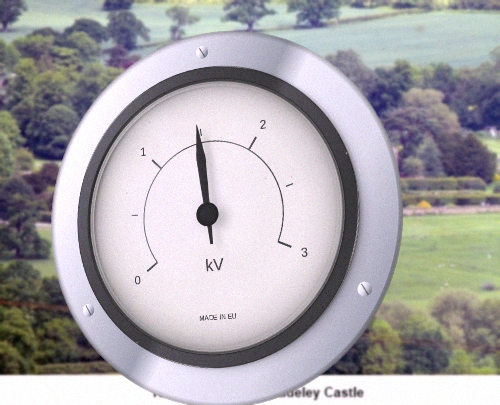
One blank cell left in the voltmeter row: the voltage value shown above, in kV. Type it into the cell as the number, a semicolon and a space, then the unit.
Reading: 1.5; kV
